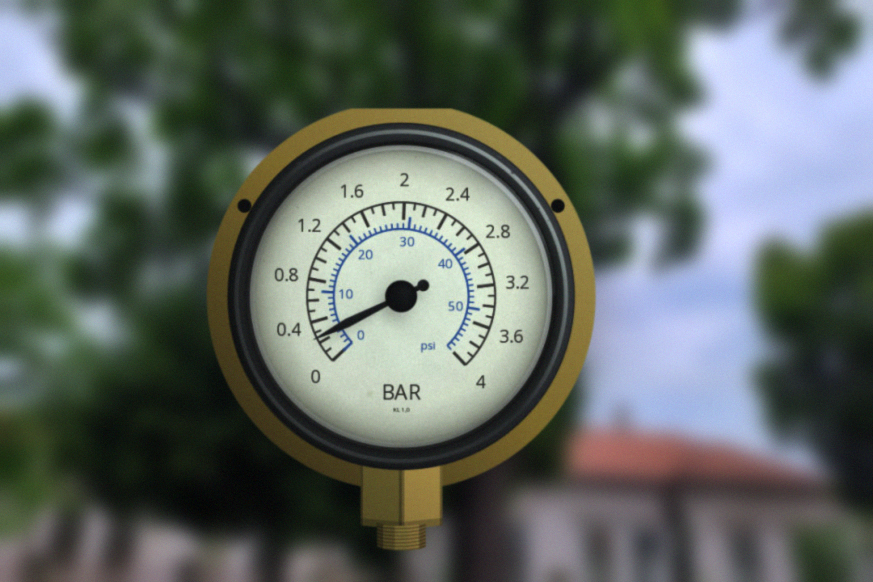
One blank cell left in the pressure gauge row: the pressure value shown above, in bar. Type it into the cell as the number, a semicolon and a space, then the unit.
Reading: 0.25; bar
